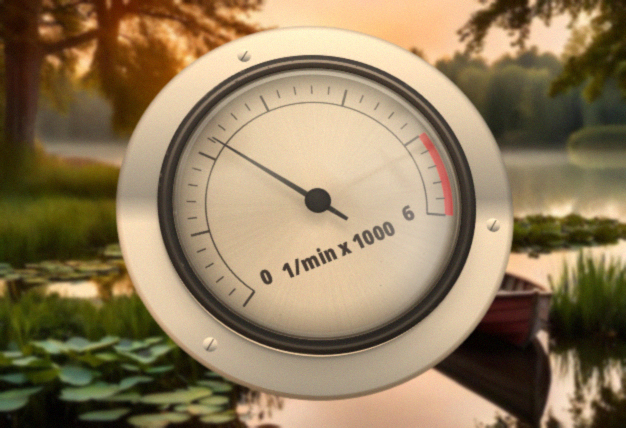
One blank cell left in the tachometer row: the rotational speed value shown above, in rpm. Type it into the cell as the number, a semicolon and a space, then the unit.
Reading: 2200; rpm
